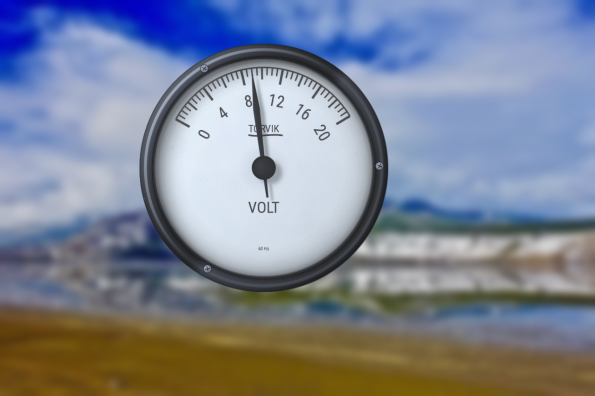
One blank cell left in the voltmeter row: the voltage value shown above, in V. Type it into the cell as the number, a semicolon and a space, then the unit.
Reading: 9; V
